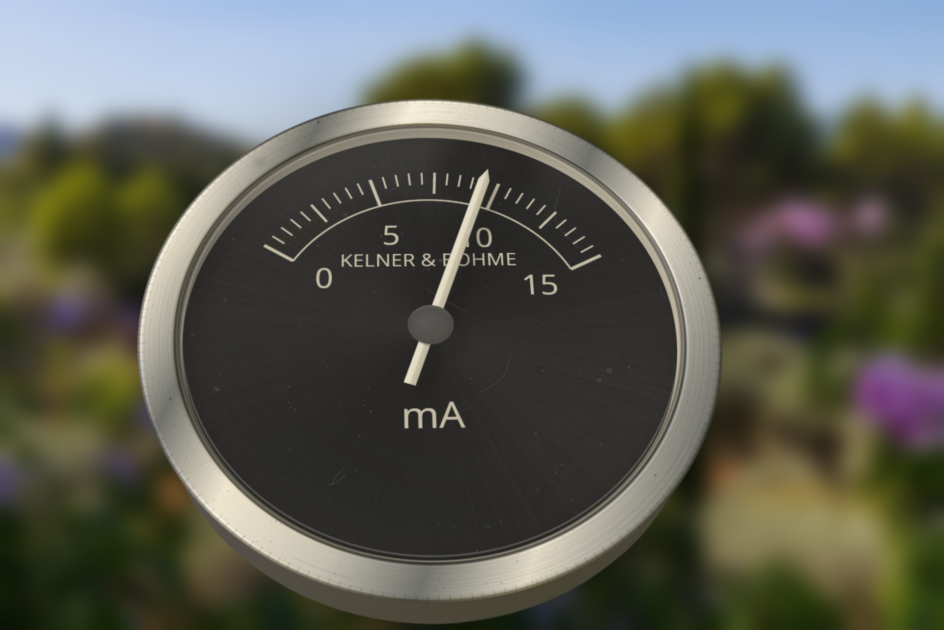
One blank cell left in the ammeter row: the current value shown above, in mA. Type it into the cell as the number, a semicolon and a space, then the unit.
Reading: 9.5; mA
